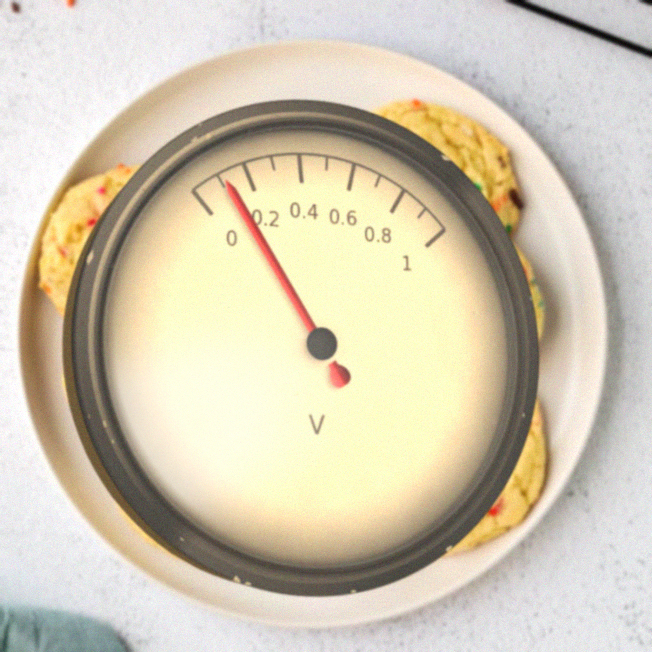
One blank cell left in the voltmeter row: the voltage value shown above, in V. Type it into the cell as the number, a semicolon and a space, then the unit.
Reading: 0.1; V
